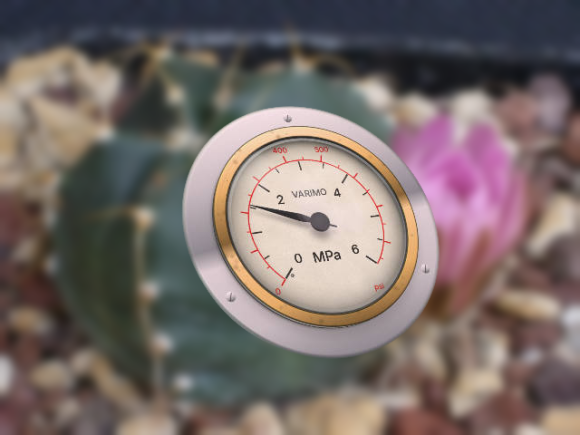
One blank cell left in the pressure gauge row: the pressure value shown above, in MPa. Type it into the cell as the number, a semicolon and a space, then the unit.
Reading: 1.5; MPa
